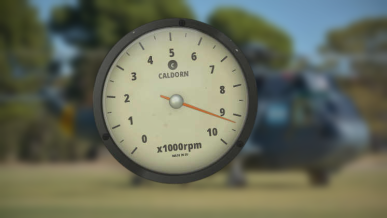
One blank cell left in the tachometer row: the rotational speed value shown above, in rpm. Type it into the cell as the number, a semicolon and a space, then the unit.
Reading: 9250; rpm
